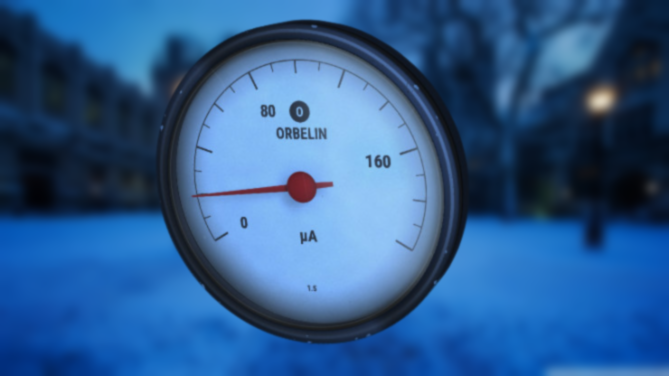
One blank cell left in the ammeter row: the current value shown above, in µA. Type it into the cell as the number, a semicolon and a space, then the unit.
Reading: 20; µA
